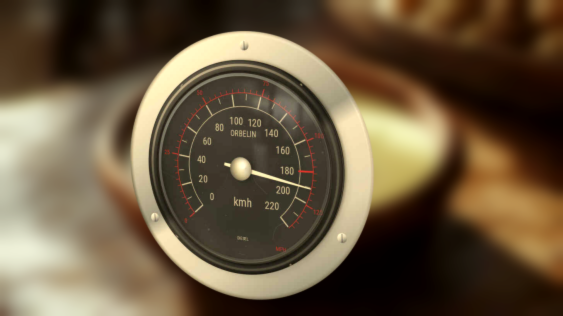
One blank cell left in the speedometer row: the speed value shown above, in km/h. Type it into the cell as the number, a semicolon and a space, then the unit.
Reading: 190; km/h
